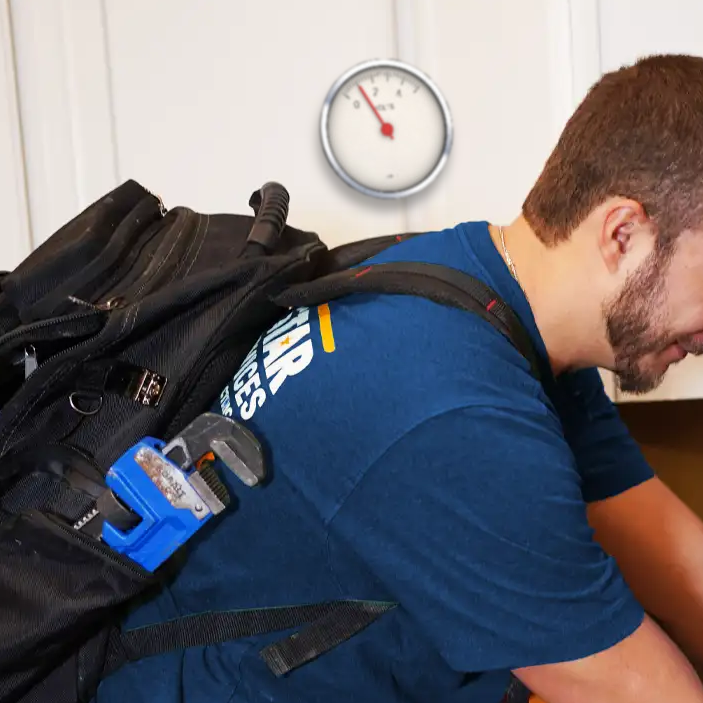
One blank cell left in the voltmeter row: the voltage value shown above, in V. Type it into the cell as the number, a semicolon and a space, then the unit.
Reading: 1; V
